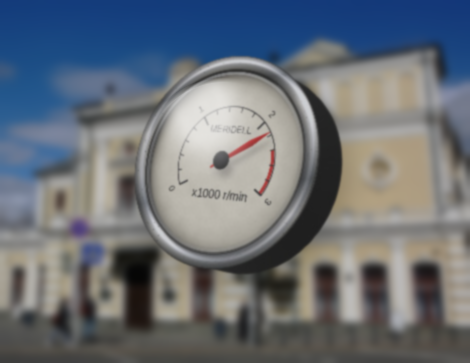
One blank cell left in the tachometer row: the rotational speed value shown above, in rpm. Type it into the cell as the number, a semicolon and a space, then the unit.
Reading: 2200; rpm
